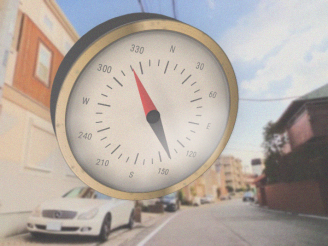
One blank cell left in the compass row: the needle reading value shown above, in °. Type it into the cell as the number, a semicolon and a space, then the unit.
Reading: 320; °
